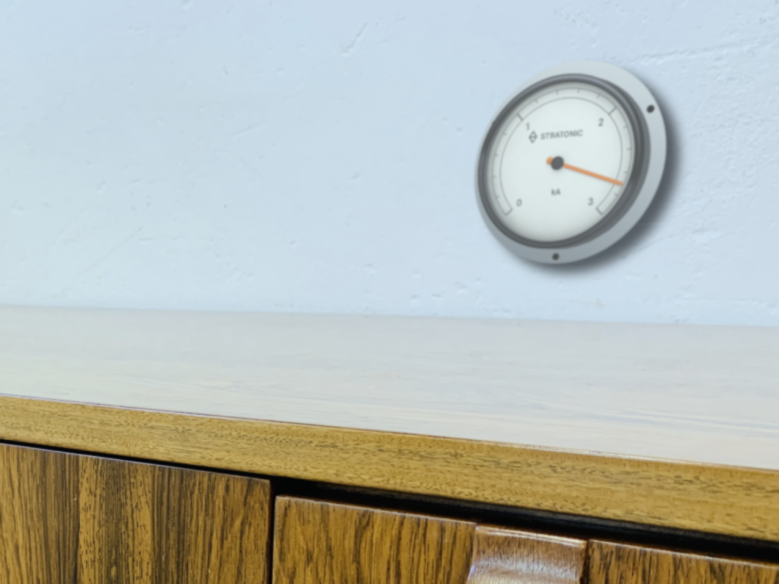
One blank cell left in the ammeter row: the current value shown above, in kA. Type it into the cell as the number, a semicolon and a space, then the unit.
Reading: 2.7; kA
